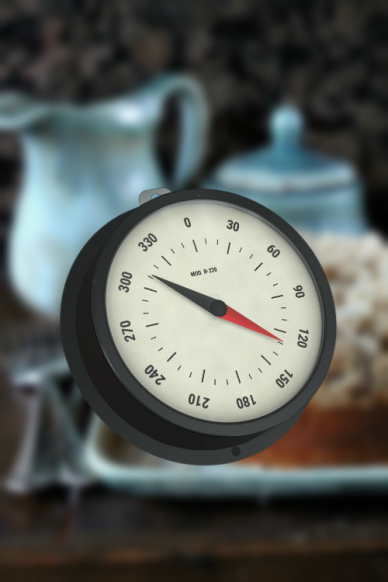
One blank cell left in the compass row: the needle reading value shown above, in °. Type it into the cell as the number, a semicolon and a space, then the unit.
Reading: 130; °
